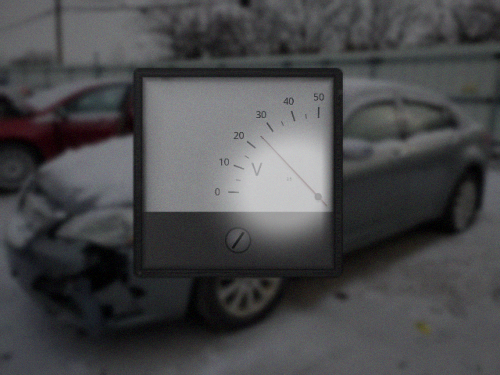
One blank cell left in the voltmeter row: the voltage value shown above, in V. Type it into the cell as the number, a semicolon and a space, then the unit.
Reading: 25; V
